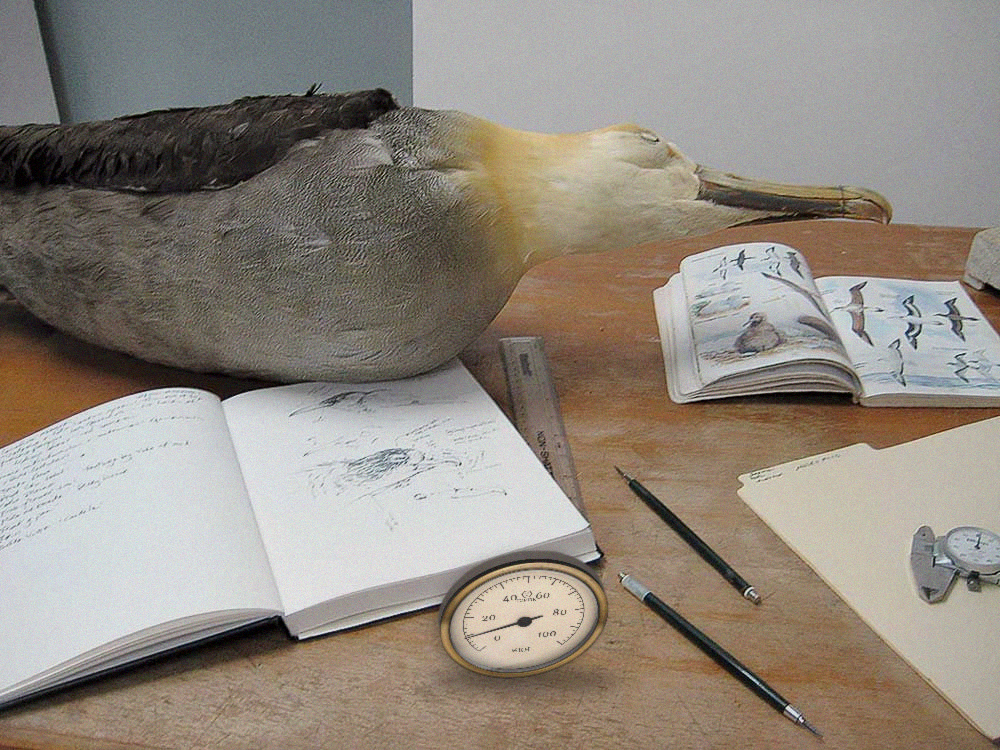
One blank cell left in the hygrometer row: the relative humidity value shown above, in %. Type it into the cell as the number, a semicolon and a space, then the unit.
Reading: 10; %
